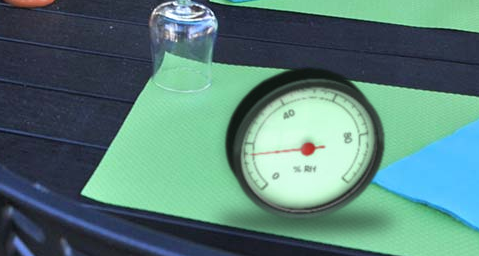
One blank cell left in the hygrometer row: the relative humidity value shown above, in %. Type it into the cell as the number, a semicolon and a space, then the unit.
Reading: 16; %
